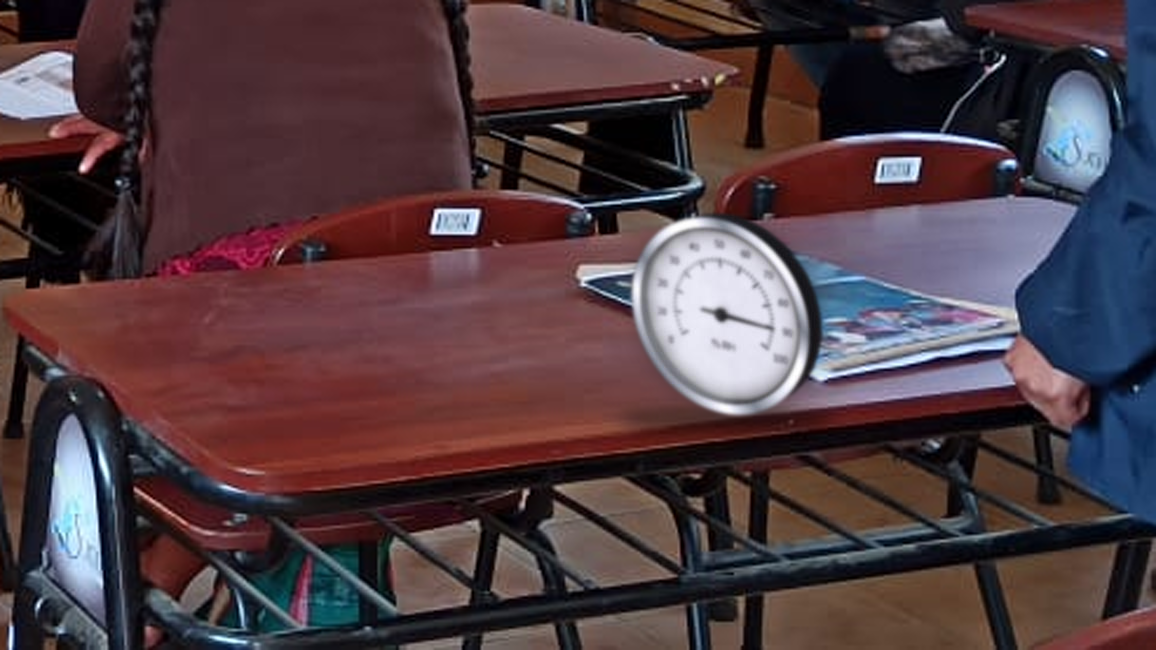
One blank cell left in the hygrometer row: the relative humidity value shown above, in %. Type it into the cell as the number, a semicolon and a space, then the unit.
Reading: 90; %
